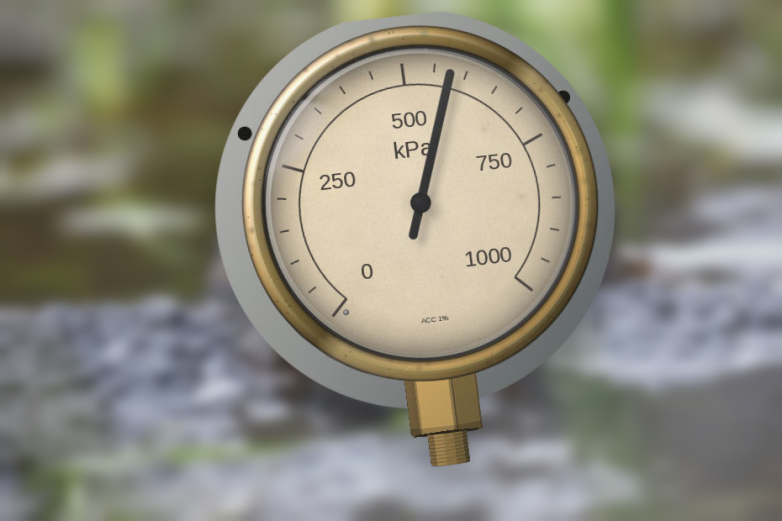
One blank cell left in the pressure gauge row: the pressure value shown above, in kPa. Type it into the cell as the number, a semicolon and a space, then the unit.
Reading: 575; kPa
